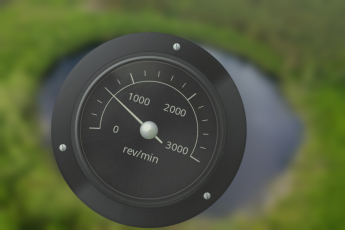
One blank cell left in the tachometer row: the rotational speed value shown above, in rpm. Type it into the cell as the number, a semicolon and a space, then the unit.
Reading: 600; rpm
